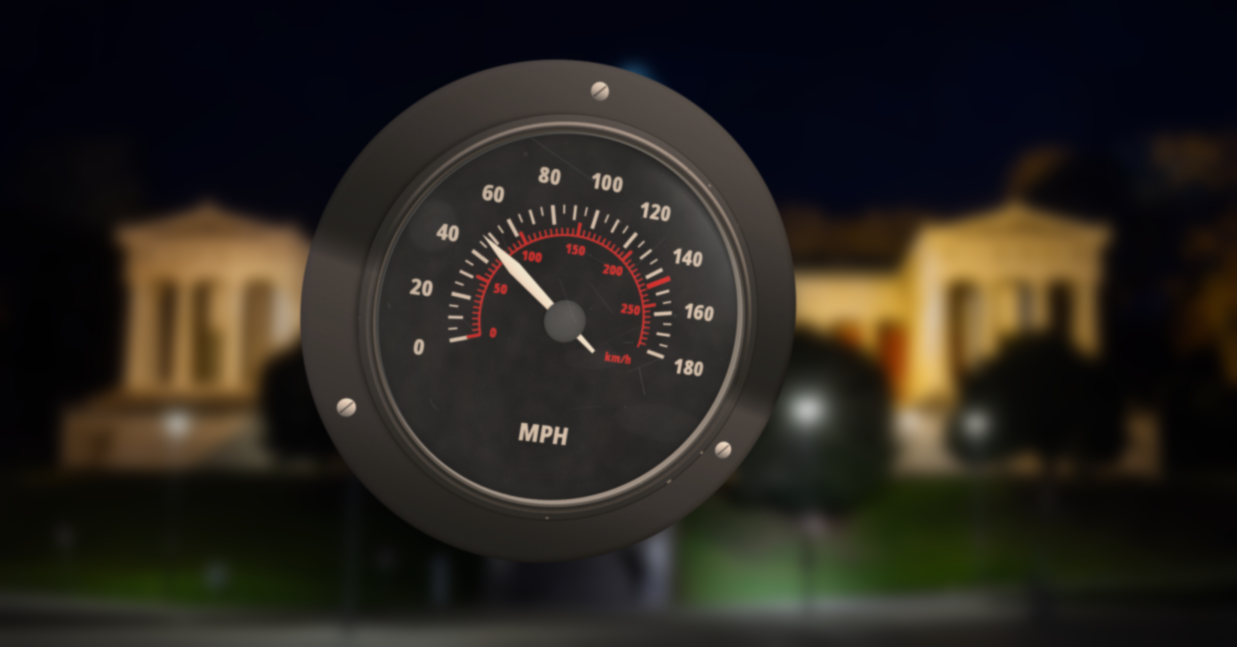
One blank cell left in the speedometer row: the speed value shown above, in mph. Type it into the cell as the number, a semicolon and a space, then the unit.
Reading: 47.5; mph
